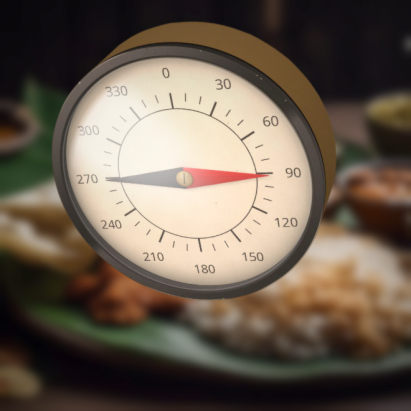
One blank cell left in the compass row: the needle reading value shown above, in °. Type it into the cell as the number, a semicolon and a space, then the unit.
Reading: 90; °
